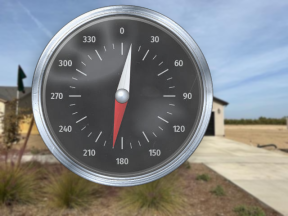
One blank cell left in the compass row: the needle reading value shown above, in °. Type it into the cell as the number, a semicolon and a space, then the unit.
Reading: 190; °
